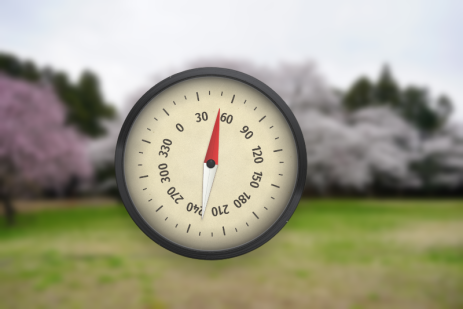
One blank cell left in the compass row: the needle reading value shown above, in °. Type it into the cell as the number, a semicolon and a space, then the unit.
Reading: 50; °
